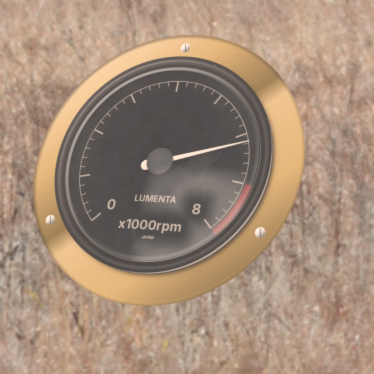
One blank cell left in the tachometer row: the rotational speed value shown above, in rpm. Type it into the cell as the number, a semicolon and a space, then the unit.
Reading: 6200; rpm
